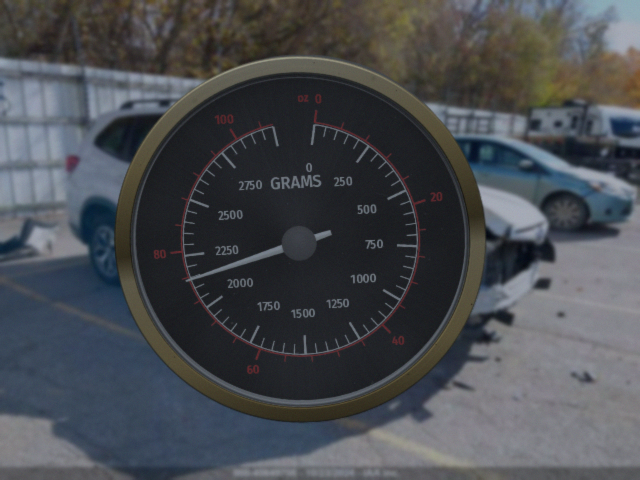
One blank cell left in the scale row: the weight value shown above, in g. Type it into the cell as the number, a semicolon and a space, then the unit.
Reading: 2150; g
